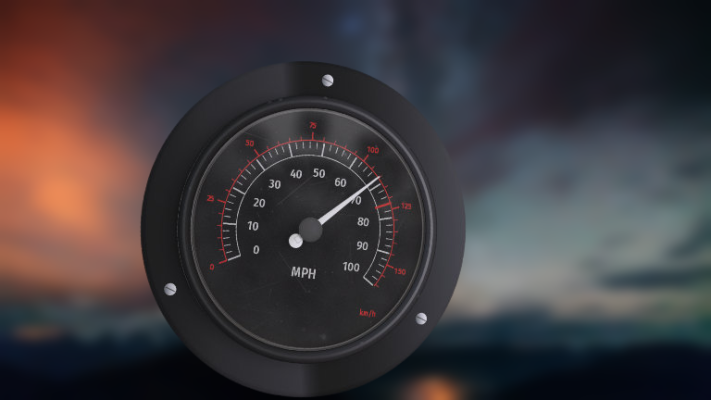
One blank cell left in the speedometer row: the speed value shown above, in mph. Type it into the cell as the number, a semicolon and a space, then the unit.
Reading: 68; mph
